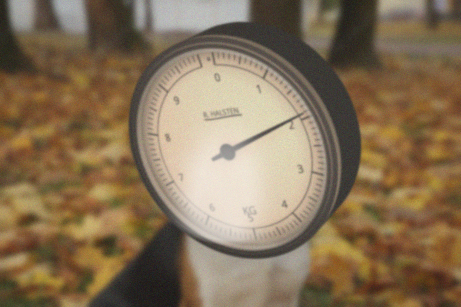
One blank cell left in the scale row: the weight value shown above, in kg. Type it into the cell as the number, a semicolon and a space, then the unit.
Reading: 1.9; kg
